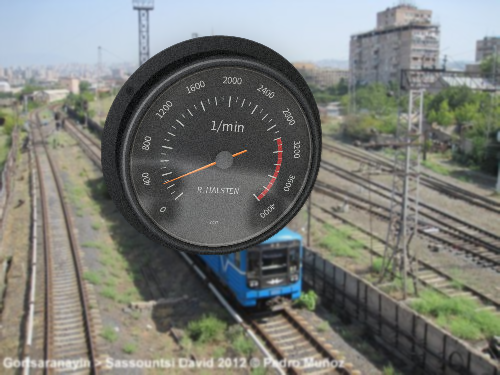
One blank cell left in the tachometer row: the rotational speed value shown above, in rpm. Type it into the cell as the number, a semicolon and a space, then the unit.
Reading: 300; rpm
